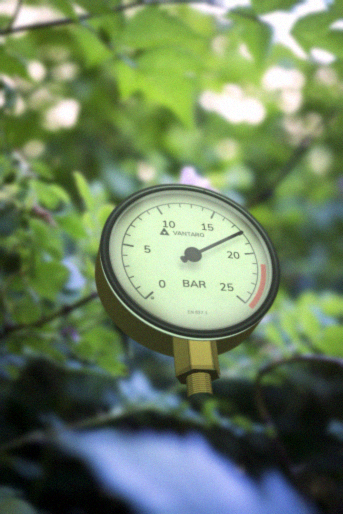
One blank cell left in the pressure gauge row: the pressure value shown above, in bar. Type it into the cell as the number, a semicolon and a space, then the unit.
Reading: 18; bar
